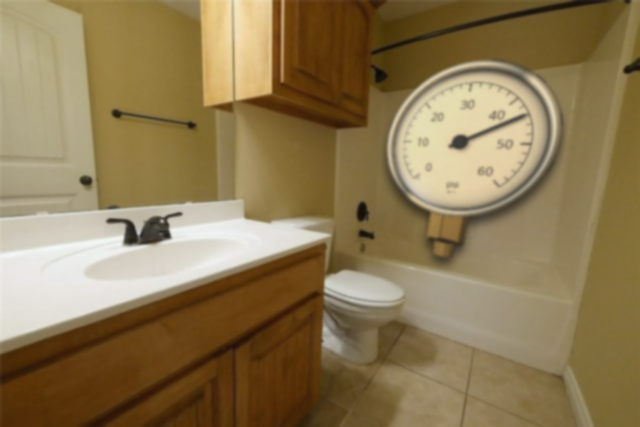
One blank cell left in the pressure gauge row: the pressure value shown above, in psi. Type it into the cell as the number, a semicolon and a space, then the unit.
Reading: 44; psi
